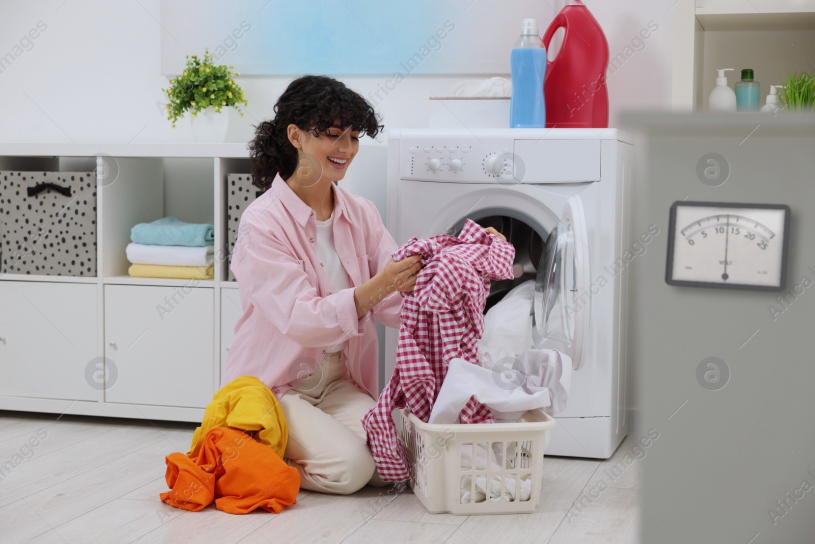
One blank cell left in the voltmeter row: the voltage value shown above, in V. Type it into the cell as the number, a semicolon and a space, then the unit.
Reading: 12.5; V
